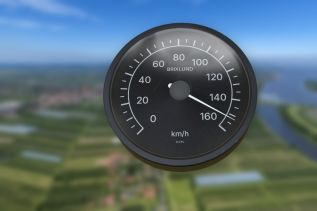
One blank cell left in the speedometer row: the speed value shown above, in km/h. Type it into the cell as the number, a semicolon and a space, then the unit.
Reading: 152.5; km/h
